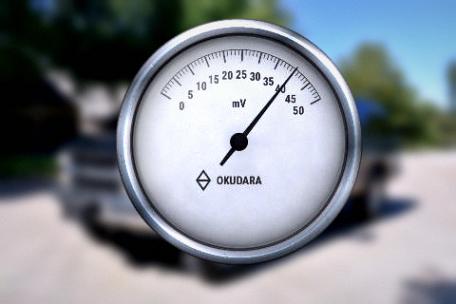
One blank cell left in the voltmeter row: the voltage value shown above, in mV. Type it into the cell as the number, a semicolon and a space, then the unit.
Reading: 40; mV
